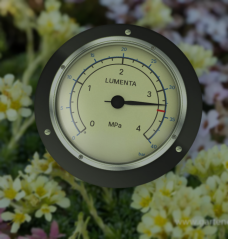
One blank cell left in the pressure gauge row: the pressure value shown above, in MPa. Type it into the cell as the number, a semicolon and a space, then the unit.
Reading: 3.3; MPa
